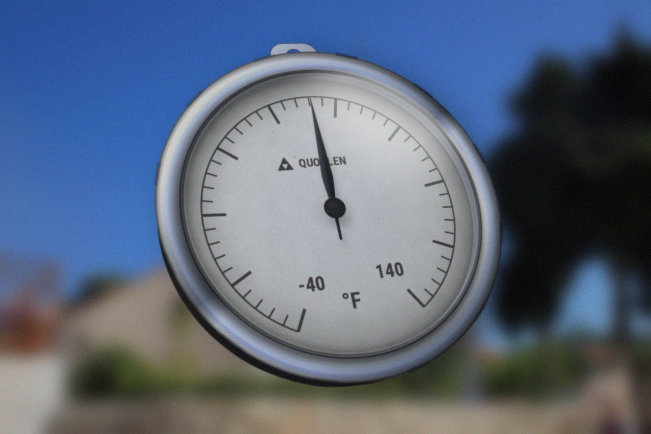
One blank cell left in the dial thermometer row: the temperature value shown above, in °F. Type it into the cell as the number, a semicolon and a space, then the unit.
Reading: 52; °F
